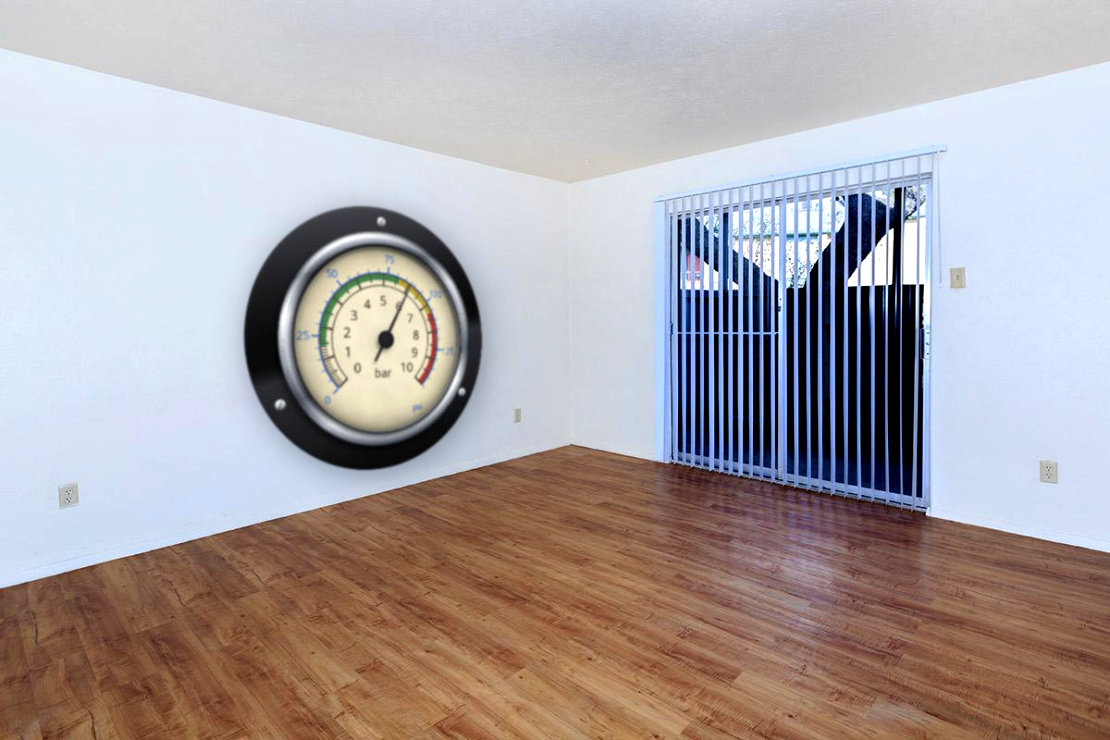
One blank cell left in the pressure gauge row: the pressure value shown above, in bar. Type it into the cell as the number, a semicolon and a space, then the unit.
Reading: 6; bar
